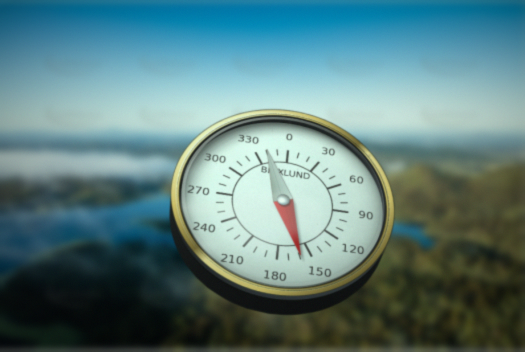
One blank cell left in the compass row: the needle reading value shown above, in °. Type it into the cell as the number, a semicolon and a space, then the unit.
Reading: 160; °
